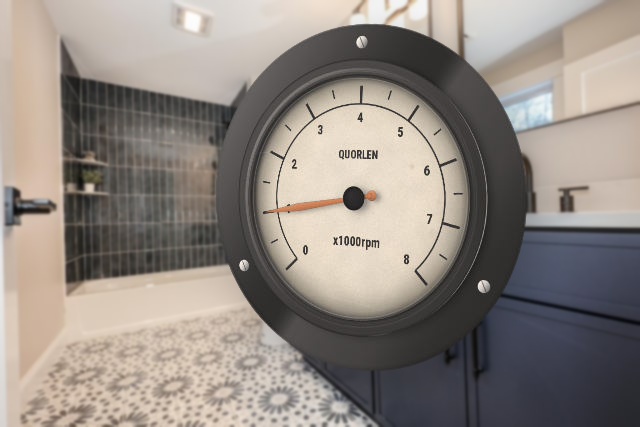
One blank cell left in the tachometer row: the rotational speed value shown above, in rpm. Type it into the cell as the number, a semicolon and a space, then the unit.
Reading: 1000; rpm
